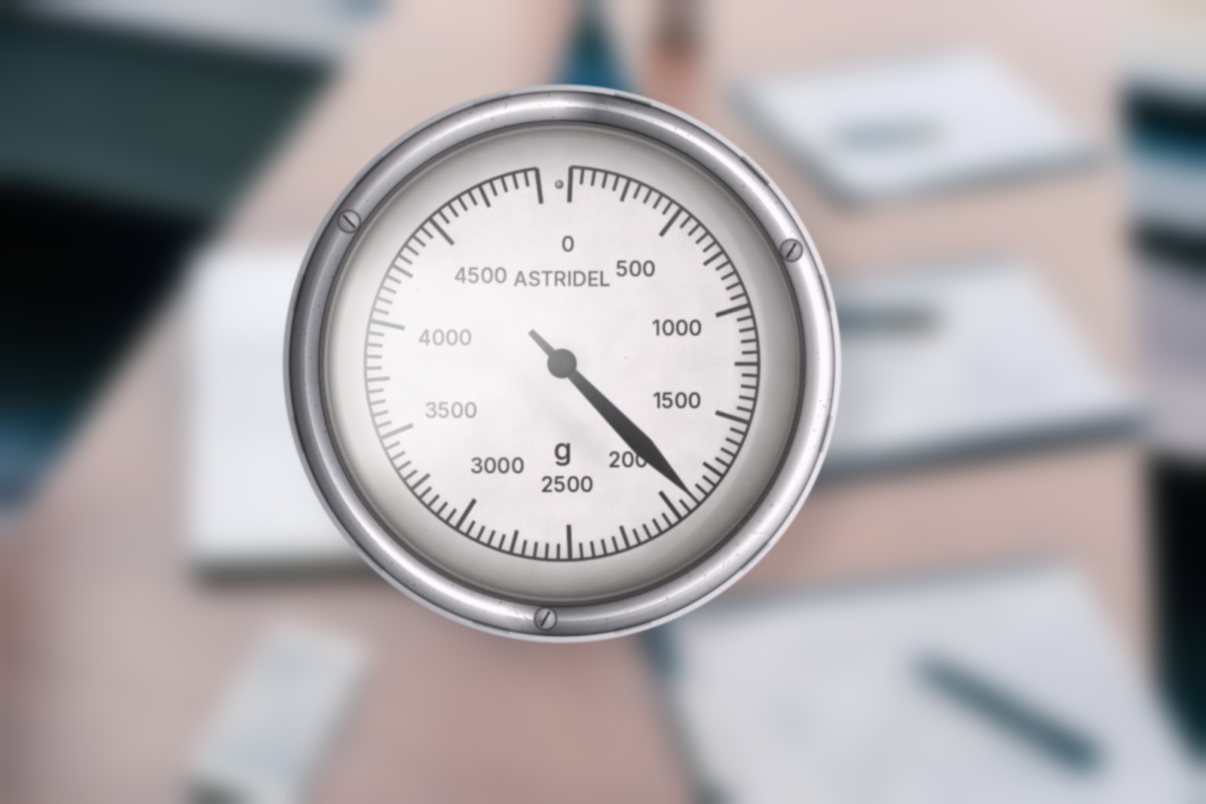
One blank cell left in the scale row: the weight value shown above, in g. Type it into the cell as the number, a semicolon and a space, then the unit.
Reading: 1900; g
